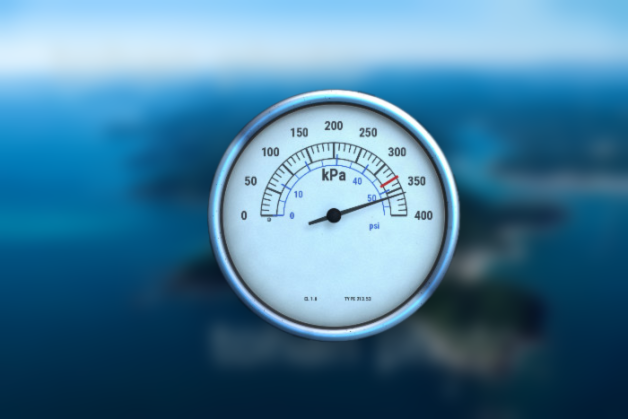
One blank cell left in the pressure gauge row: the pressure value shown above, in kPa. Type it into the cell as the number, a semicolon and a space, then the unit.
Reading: 360; kPa
